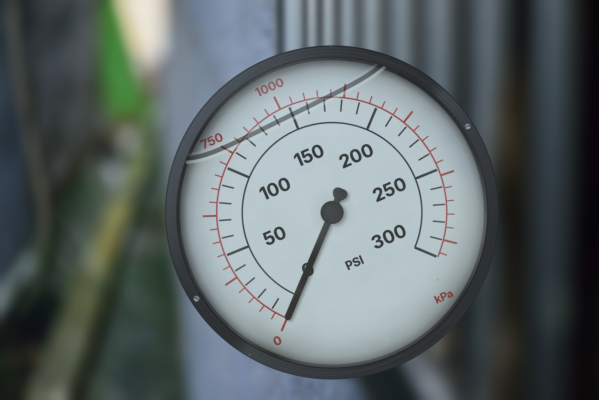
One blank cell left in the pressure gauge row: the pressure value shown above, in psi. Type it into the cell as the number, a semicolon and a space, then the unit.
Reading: 0; psi
